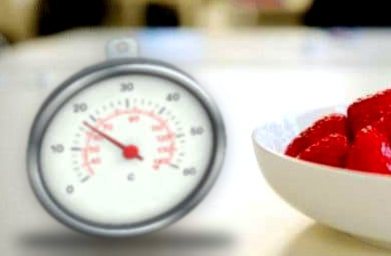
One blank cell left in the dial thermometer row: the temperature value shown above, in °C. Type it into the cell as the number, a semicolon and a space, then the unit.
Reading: 18; °C
